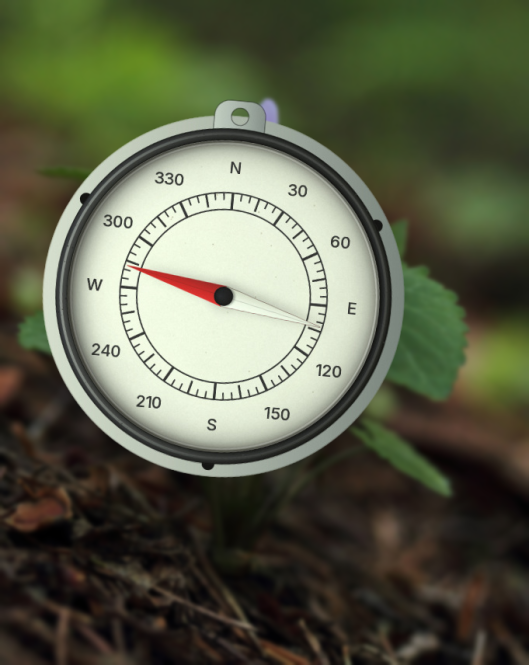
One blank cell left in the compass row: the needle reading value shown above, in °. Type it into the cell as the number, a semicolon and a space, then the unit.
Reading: 282.5; °
